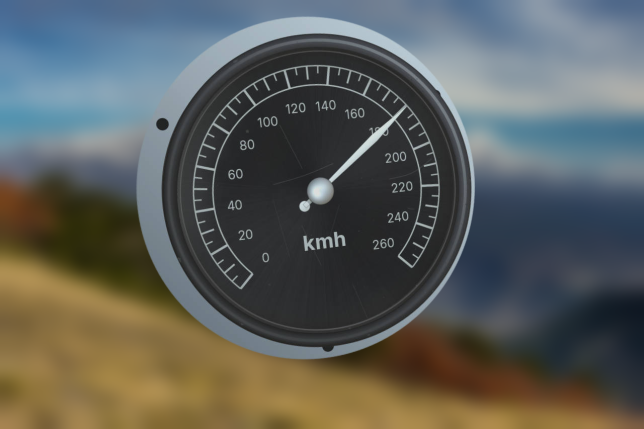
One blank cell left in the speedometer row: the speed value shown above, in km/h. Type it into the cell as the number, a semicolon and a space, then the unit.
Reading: 180; km/h
